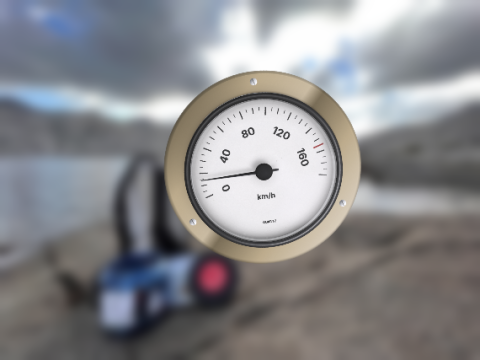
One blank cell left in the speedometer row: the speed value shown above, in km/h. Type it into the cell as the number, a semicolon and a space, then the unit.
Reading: 15; km/h
